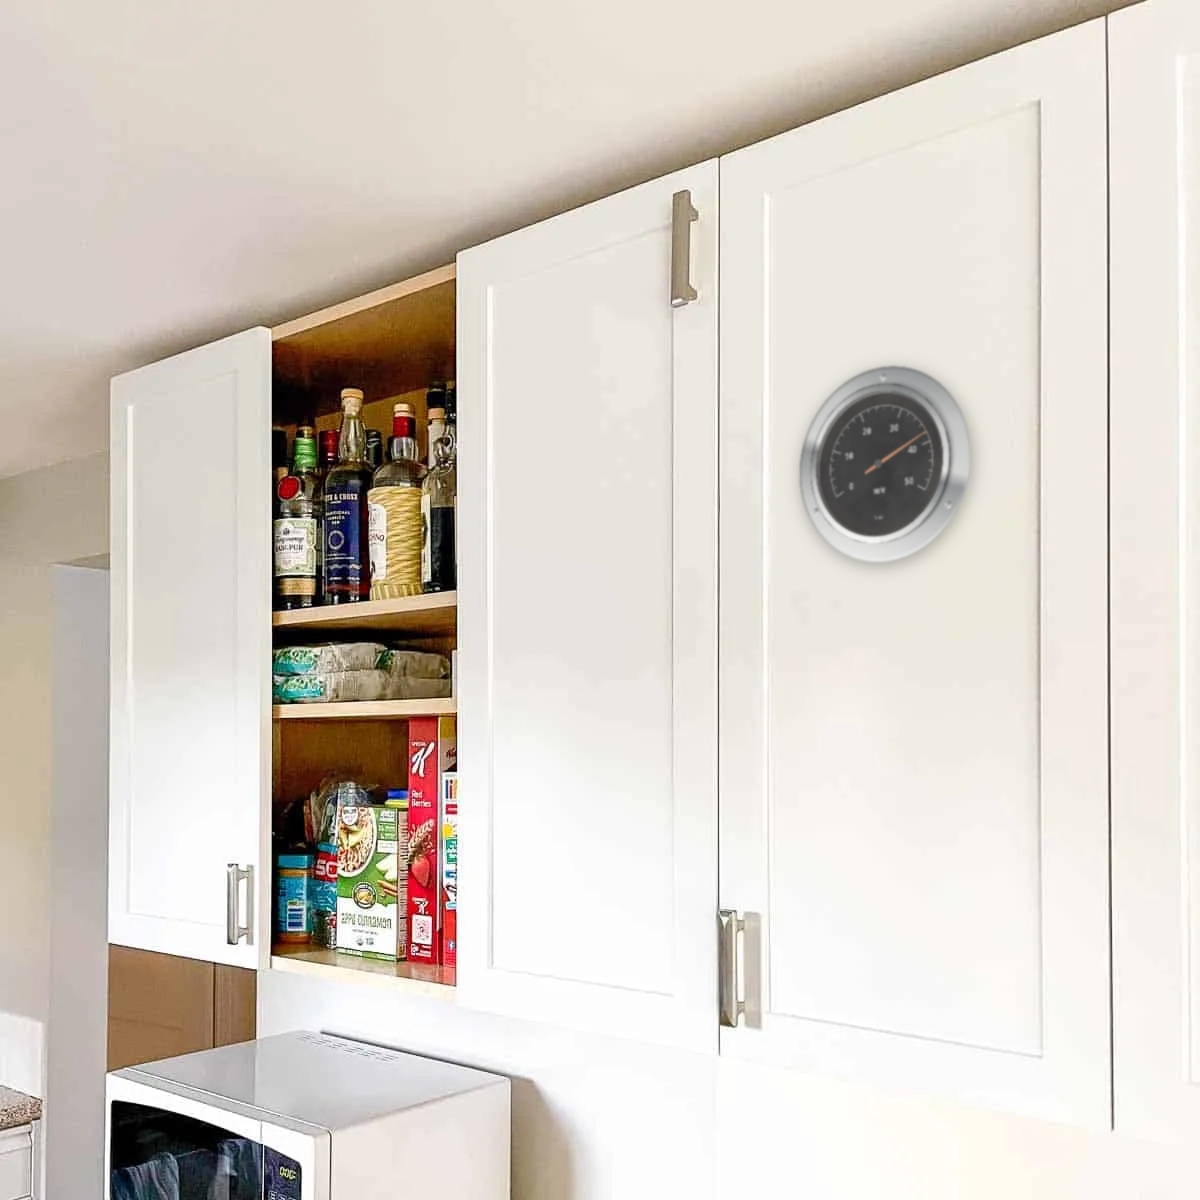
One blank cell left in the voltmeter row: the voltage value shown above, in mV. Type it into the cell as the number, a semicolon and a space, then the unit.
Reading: 38; mV
